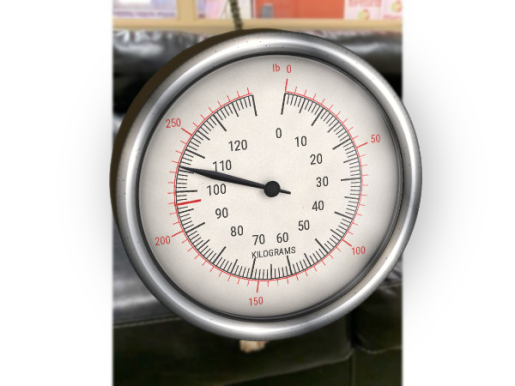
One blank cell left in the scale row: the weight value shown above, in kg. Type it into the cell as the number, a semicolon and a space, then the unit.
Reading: 106; kg
